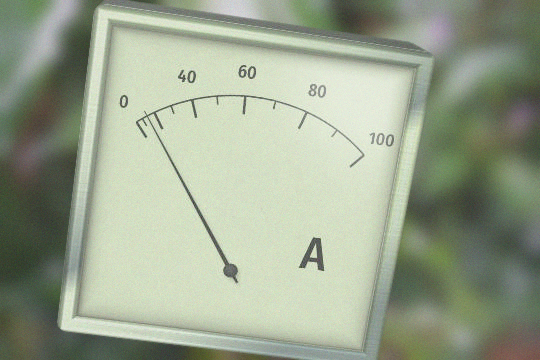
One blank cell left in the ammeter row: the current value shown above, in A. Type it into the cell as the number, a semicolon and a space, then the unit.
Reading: 15; A
